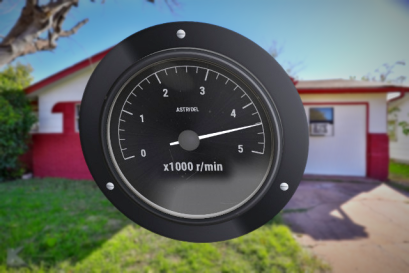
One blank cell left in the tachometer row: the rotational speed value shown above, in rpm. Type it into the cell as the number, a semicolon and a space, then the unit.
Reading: 4400; rpm
